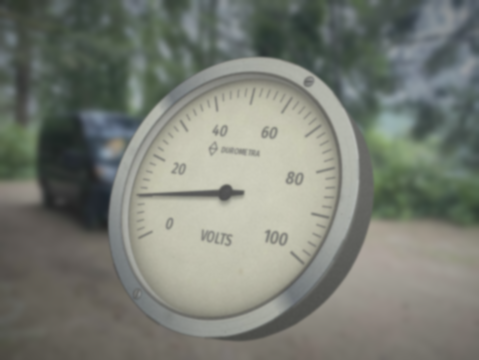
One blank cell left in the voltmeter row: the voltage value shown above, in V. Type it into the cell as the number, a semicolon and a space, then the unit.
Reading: 10; V
